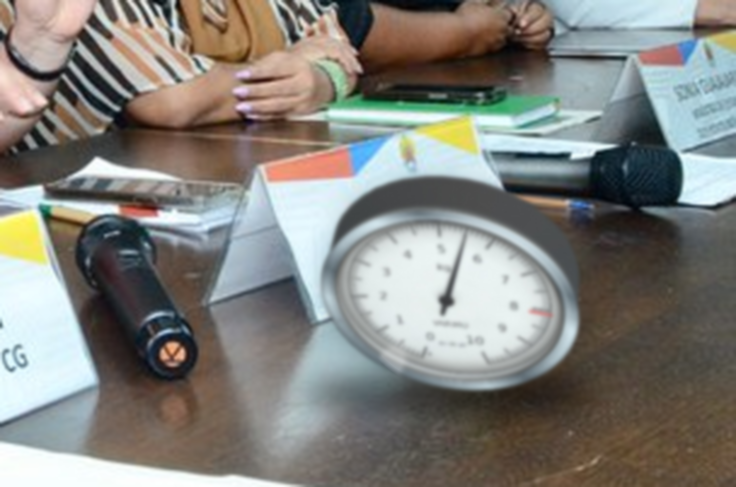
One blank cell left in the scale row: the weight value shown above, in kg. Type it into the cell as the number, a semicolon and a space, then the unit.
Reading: 5.5; kg
